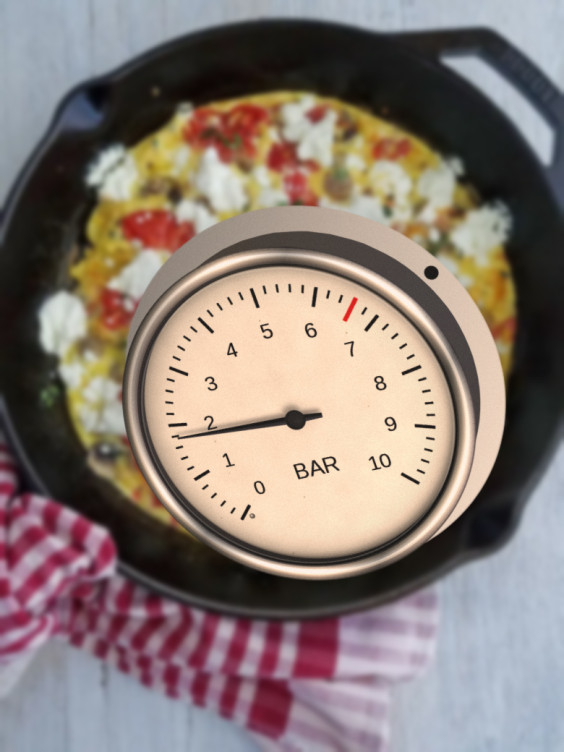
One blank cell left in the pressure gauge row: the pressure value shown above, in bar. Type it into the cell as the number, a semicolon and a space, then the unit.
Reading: 1.8; bar
